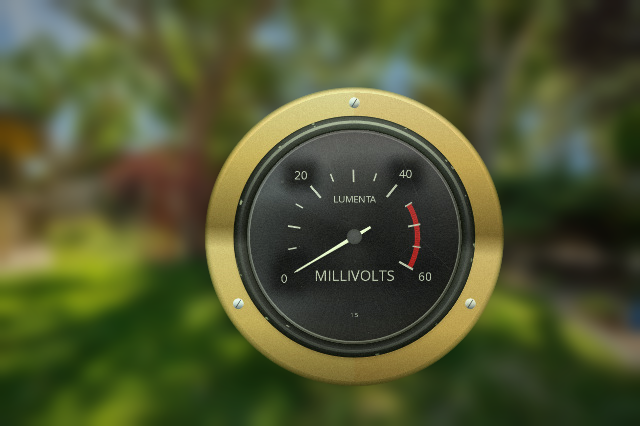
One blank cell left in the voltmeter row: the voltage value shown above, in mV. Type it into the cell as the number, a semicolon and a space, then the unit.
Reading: 0; mV
